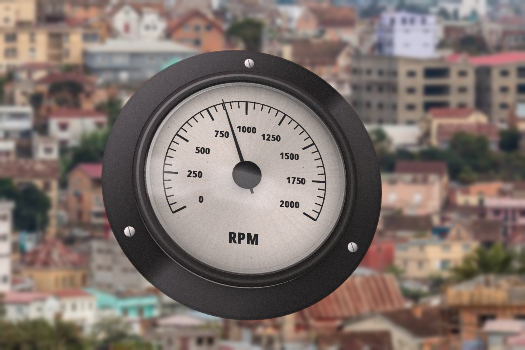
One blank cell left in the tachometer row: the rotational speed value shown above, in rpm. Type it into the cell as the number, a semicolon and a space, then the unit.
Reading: 850; rpm
